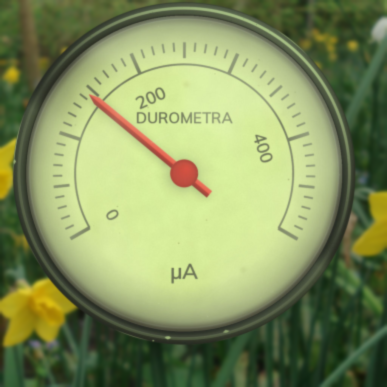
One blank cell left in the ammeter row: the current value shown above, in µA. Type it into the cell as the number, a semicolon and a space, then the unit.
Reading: 145; µA
